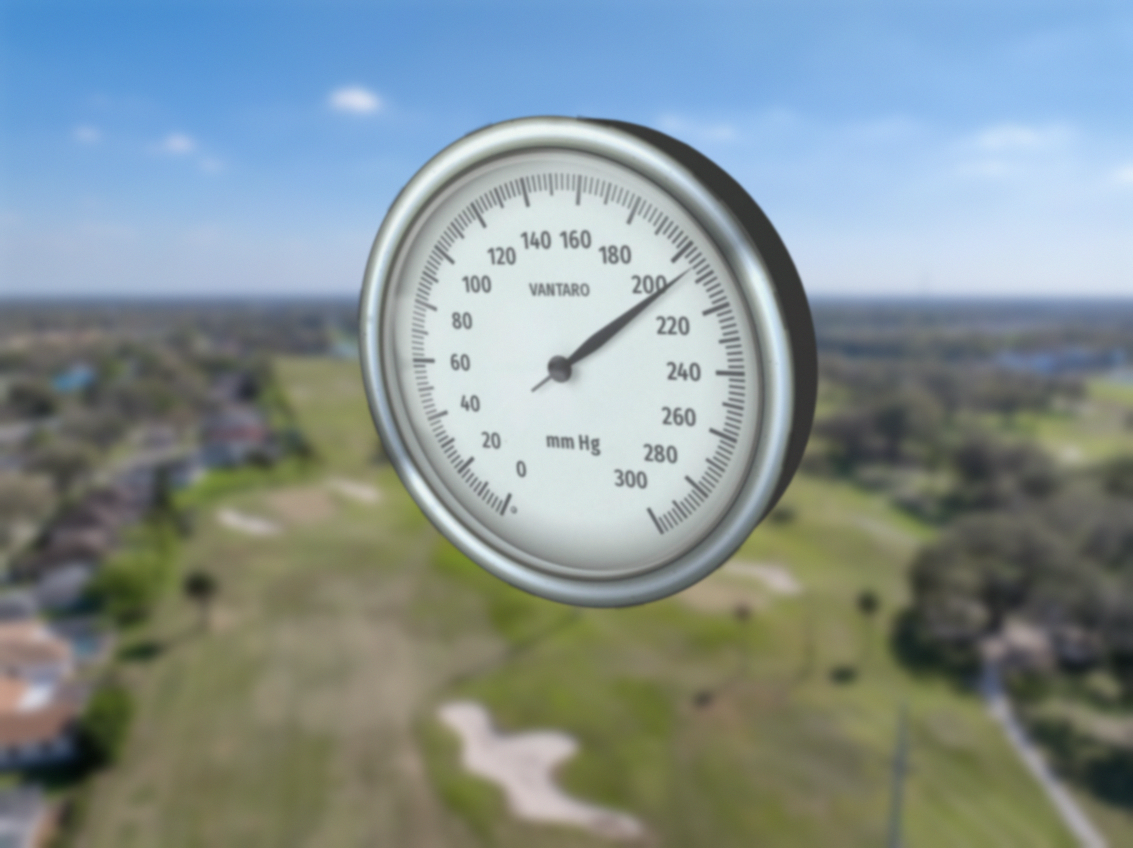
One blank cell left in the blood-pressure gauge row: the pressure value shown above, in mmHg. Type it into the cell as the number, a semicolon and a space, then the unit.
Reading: 206; mmHg
